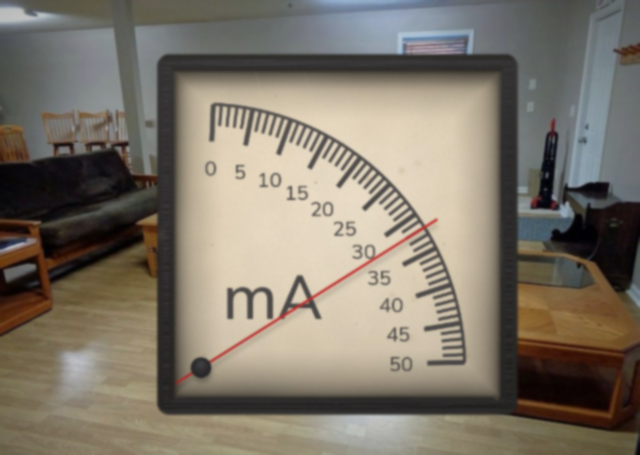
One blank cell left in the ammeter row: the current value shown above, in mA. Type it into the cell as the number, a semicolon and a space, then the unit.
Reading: 32; mA
